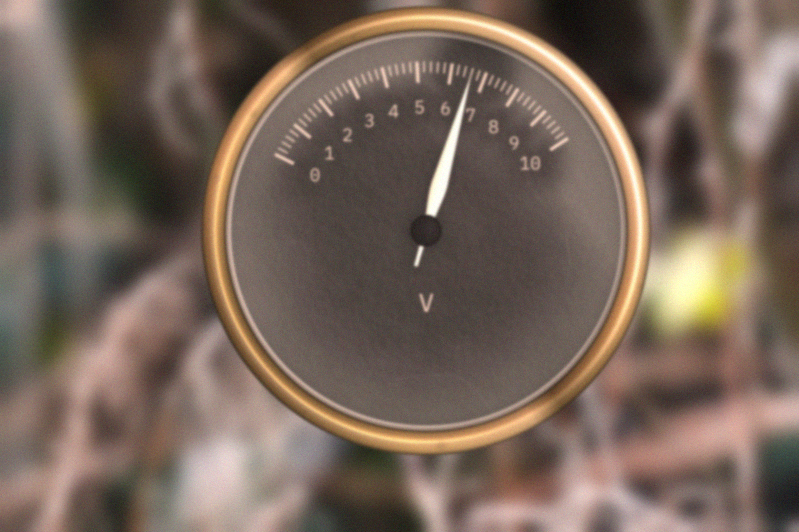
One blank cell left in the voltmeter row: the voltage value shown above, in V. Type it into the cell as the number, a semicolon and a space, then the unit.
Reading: 6.6; V
